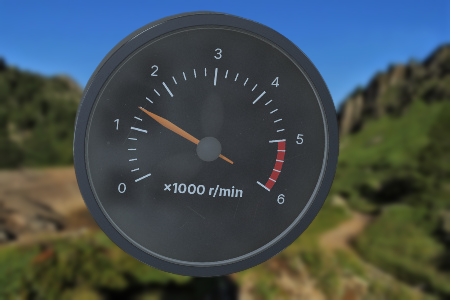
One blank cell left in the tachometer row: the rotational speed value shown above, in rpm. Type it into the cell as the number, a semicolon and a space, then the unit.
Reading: 1400; rpm
